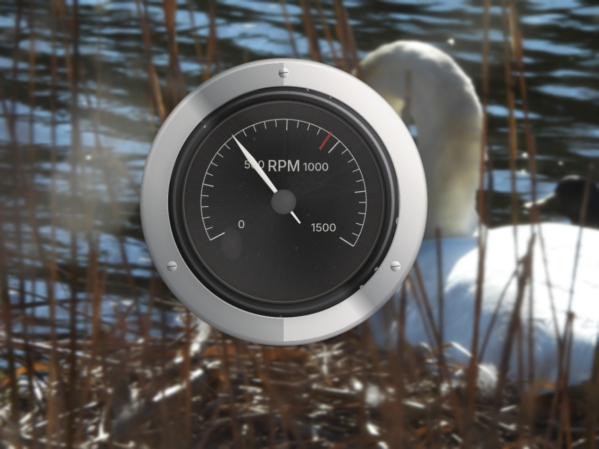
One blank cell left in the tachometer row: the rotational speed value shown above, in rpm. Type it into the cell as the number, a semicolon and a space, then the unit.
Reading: 500; rpm
